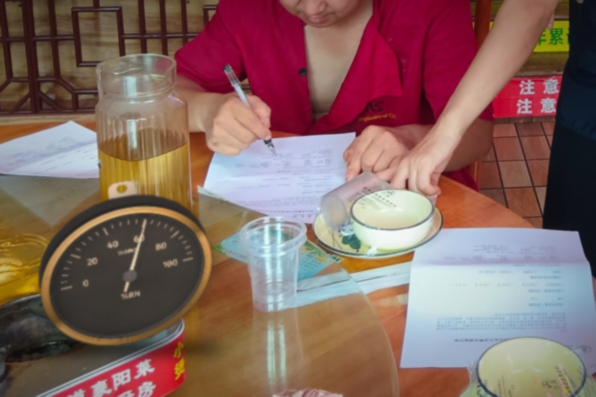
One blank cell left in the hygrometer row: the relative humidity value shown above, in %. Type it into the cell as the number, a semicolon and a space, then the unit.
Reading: 60; %
